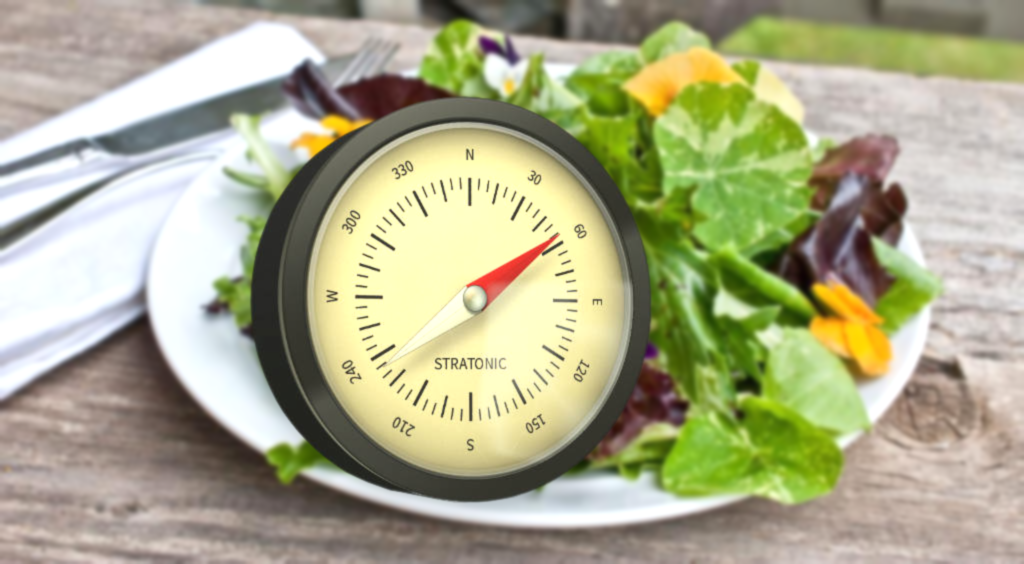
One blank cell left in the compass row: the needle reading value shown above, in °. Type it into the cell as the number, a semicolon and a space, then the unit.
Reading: 55; °
